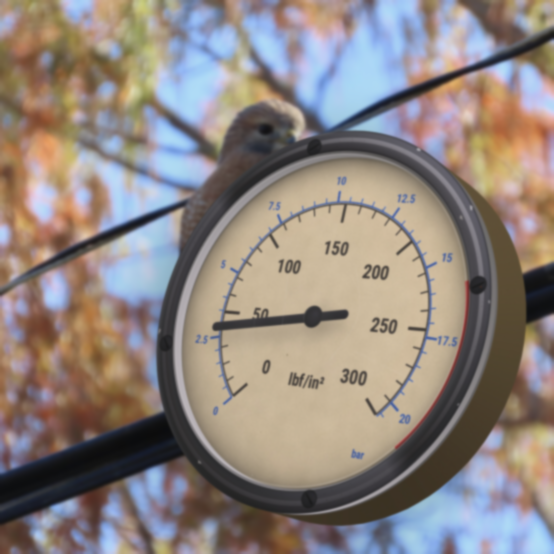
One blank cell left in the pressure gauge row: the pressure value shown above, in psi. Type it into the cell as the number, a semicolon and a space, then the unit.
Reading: 40; psi
